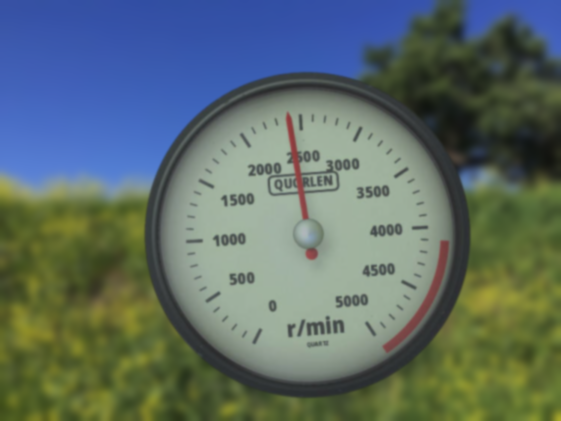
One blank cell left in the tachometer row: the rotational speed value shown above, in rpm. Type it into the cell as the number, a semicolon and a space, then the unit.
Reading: 2400; rpm
